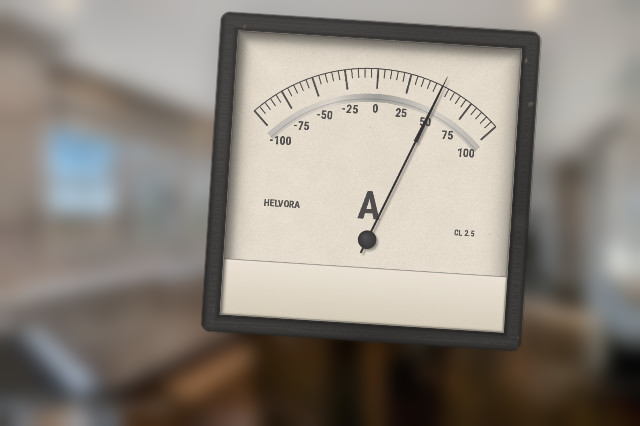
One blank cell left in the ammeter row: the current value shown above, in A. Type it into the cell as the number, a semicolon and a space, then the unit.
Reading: 50; A
